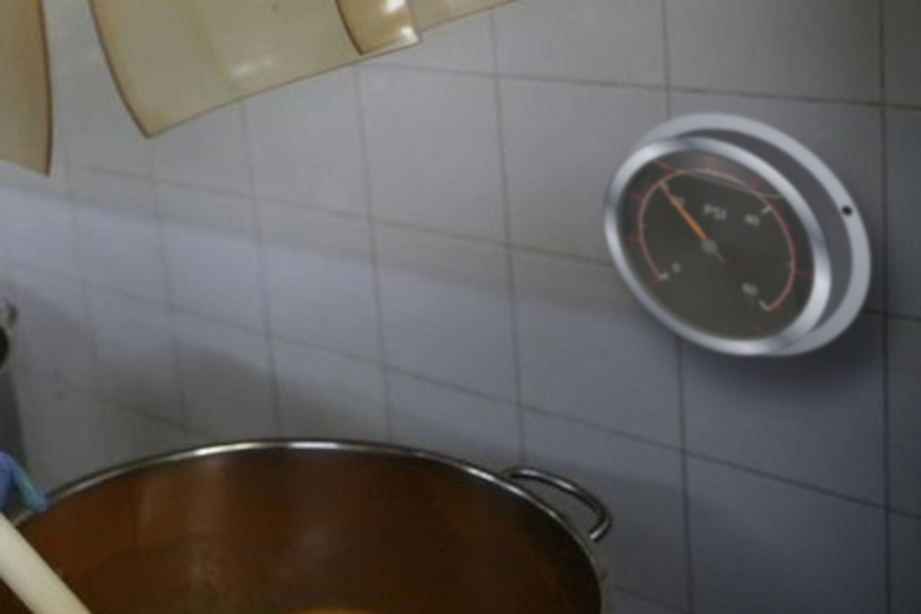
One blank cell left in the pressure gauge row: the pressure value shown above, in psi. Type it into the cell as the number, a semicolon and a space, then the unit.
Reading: 20; psi
